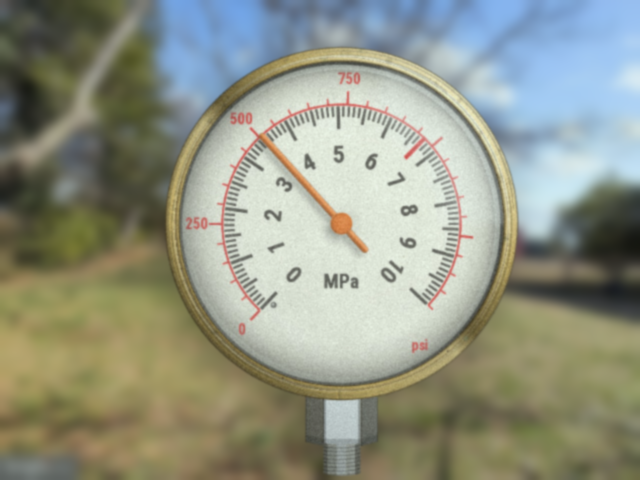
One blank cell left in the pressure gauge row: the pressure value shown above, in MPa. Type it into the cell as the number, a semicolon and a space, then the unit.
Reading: 3.5; MPa
